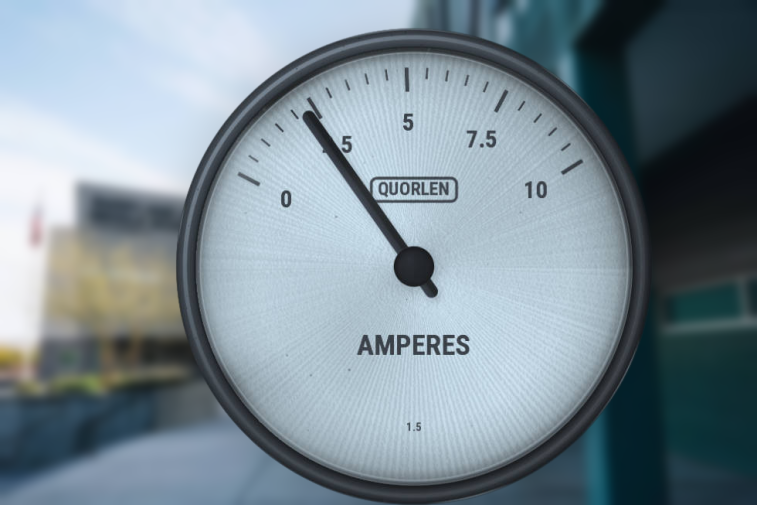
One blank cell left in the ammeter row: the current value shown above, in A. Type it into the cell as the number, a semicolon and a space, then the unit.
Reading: 2.25; A
